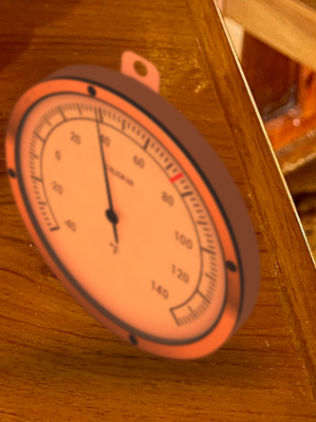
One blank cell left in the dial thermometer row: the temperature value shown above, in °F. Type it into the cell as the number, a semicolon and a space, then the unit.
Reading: 40; °F
